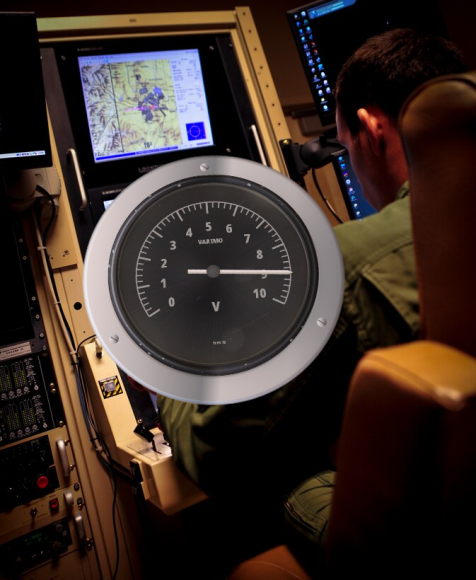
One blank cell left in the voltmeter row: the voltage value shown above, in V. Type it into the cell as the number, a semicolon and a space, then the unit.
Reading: 9; V
